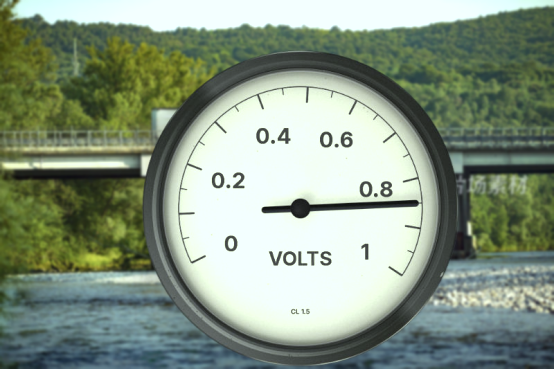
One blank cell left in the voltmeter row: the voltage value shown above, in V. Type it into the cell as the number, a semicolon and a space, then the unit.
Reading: 0.85; V
